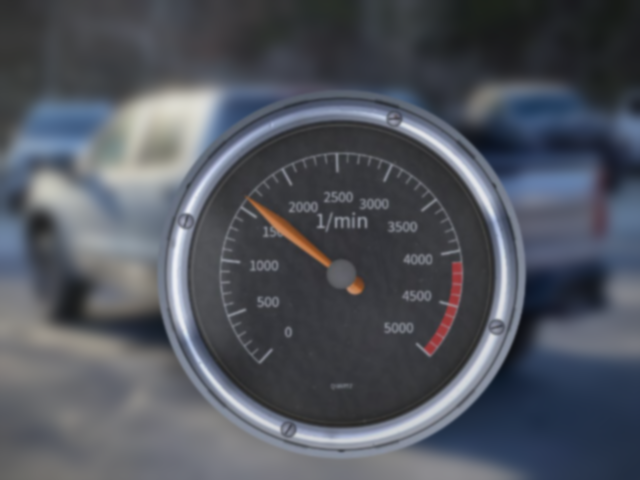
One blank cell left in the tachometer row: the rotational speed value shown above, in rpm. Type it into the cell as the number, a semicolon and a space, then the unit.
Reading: 1600; rpm
